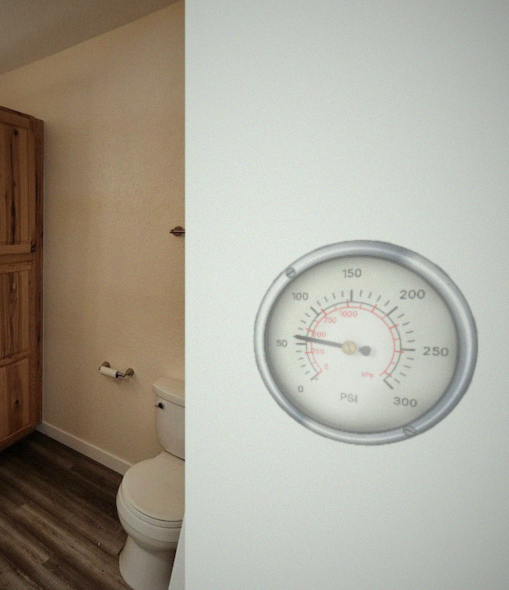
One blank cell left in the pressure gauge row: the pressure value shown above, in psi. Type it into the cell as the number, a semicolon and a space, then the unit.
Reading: 60; psi
